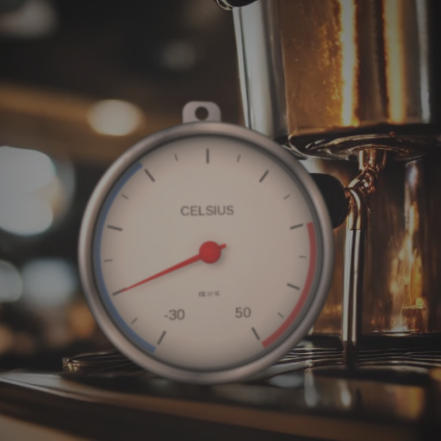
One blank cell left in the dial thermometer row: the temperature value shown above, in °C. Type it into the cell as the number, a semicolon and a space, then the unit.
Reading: -20; °C
